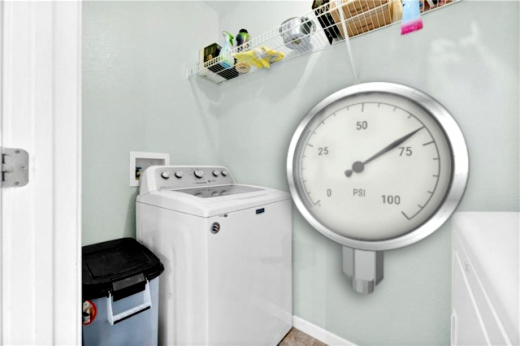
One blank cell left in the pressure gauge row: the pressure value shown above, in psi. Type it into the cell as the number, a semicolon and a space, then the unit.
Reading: 70; psi
